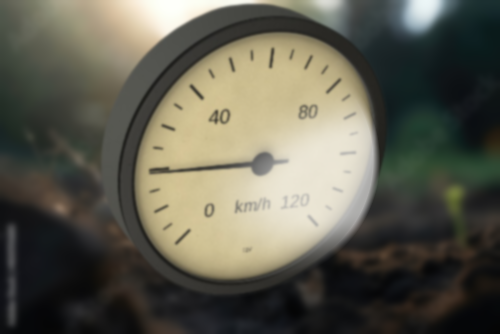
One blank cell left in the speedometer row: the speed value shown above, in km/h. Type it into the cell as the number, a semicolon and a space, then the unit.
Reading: 20; km/h
